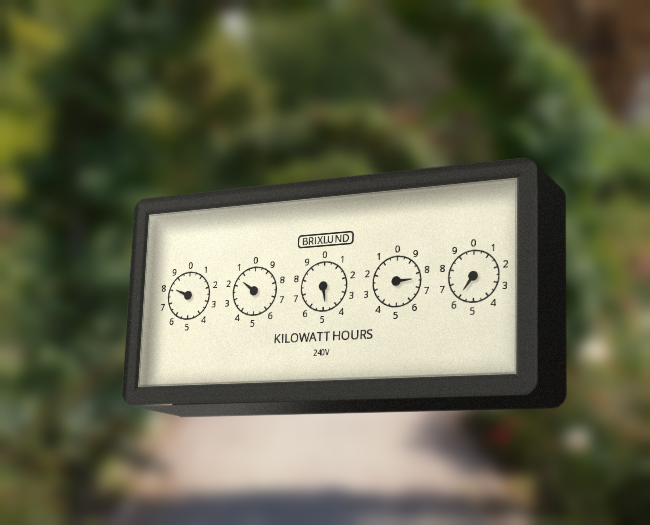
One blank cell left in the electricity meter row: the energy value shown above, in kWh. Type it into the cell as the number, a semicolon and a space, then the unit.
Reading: 81476; kWh
